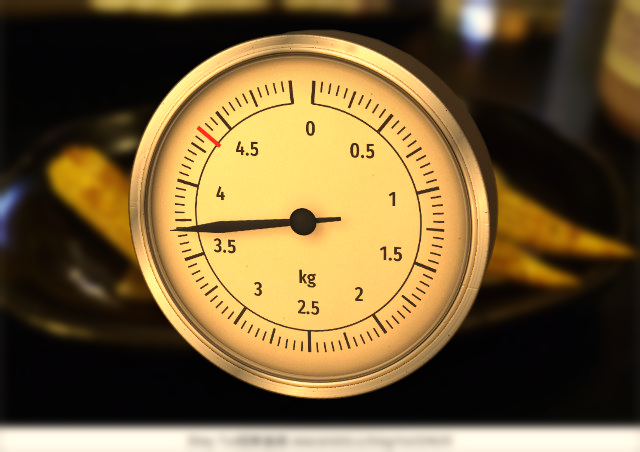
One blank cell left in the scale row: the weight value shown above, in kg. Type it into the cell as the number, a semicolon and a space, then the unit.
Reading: 3.7; kg
